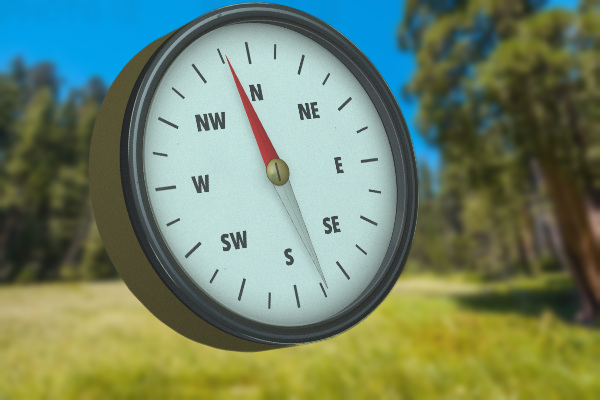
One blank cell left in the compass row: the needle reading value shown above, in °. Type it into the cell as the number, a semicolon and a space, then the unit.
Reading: 345; °
